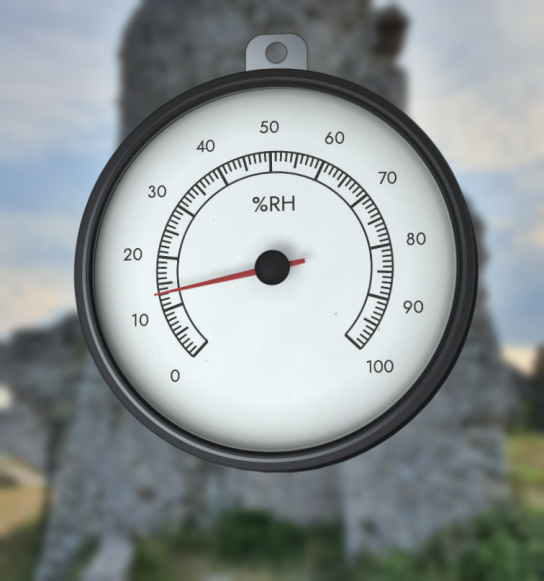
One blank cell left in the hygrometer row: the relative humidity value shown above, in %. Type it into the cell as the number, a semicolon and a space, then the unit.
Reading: 13; %
